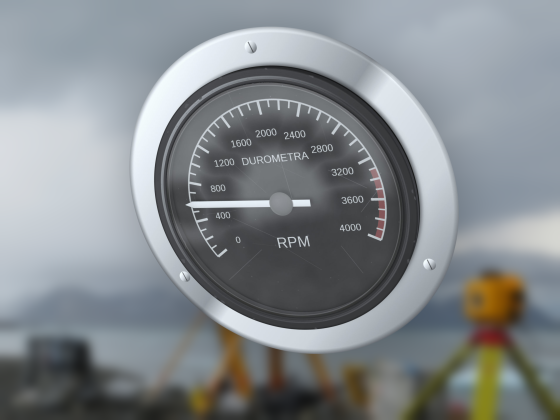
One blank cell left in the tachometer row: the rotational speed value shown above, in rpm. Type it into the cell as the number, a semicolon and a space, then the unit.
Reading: 600; rpm
